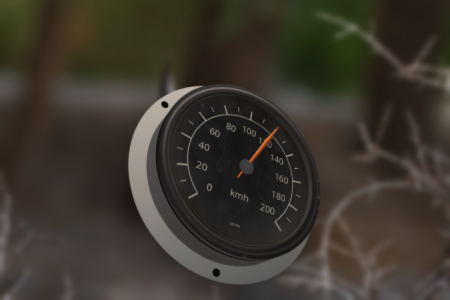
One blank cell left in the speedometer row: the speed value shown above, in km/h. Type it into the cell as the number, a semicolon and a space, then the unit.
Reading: 120; km/h
